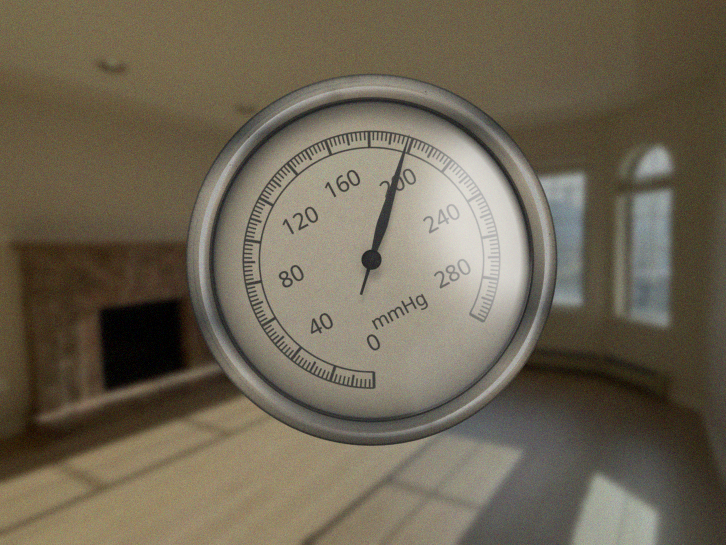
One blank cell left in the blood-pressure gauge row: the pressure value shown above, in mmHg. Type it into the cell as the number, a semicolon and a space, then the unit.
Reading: 198; mmHg
